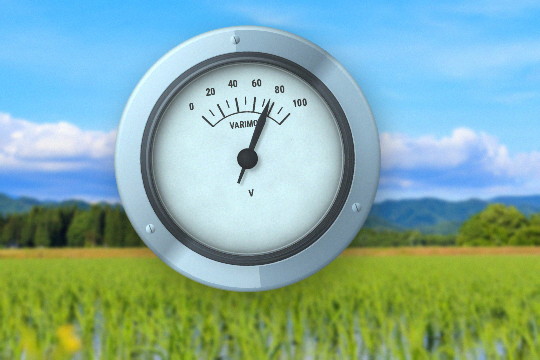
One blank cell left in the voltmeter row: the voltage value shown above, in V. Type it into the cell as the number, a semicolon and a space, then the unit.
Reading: 75; V
